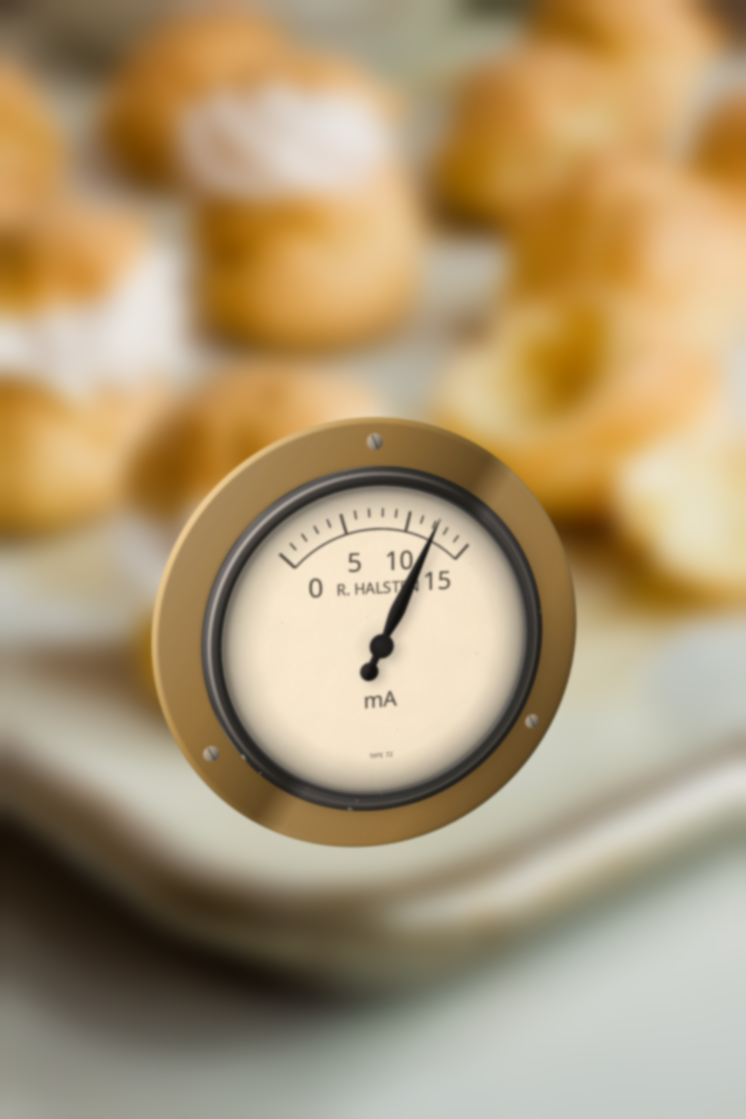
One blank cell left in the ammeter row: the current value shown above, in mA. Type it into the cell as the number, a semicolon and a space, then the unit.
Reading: 12; mA
